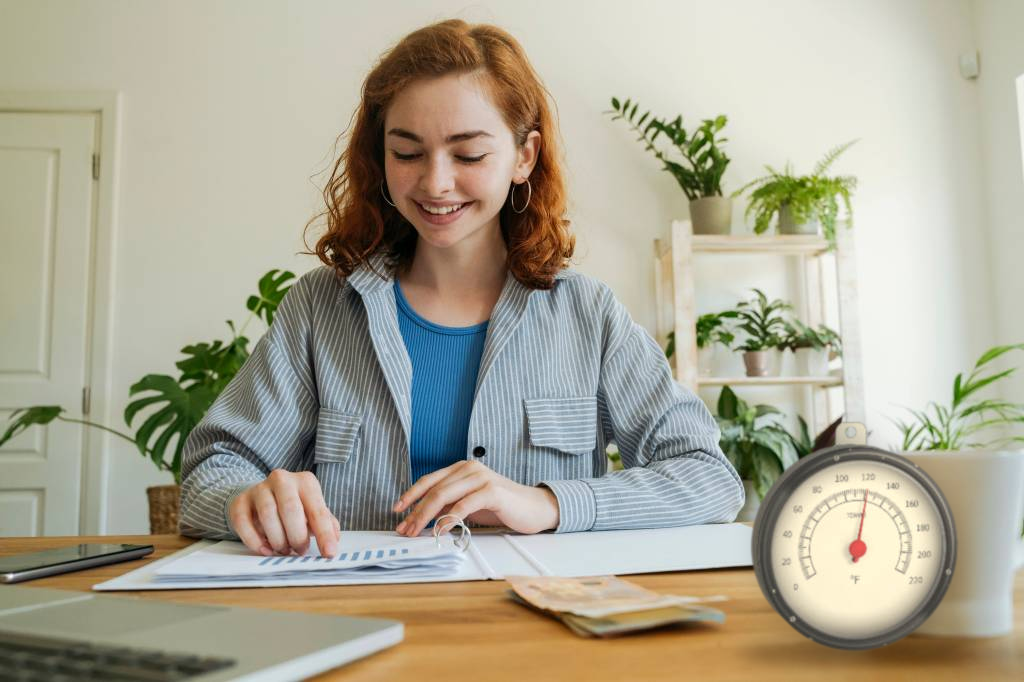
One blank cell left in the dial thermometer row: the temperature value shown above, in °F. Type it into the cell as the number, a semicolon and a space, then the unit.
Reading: 120; °F
